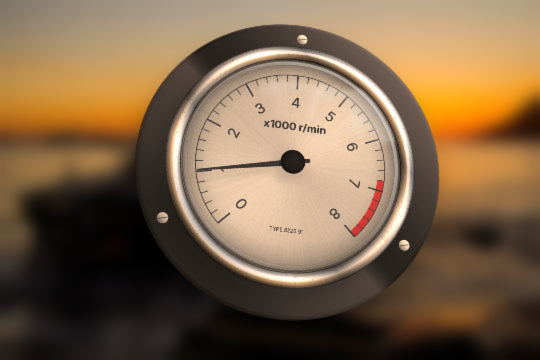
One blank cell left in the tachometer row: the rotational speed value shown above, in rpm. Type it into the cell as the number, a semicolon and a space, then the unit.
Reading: 1000; rpm
